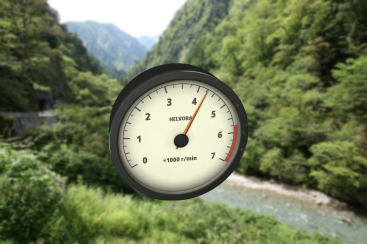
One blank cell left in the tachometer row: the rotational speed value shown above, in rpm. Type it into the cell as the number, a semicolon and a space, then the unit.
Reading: 4250; rpm
